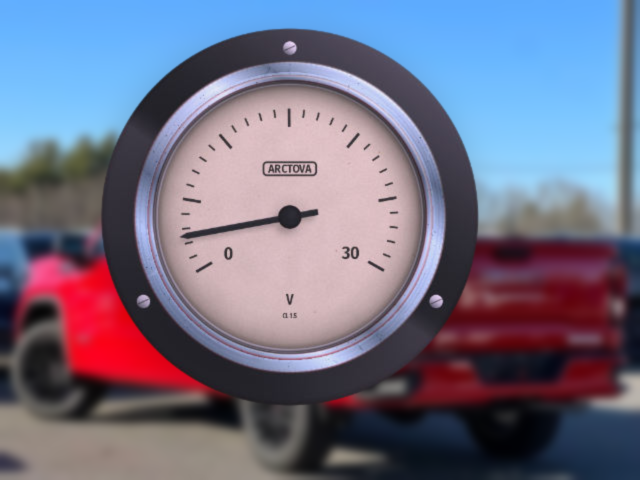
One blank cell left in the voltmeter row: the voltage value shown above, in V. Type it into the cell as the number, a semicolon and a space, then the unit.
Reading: 2.5; V
